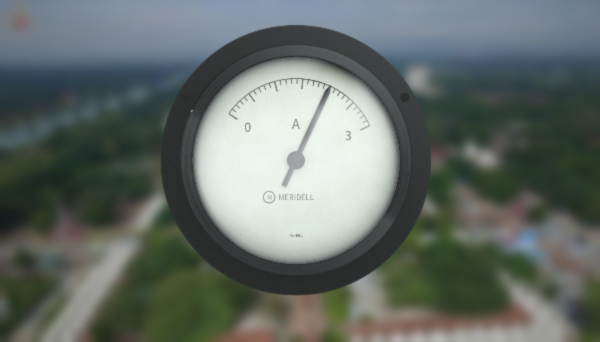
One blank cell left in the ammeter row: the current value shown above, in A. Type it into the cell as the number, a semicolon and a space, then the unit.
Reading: 2; A
